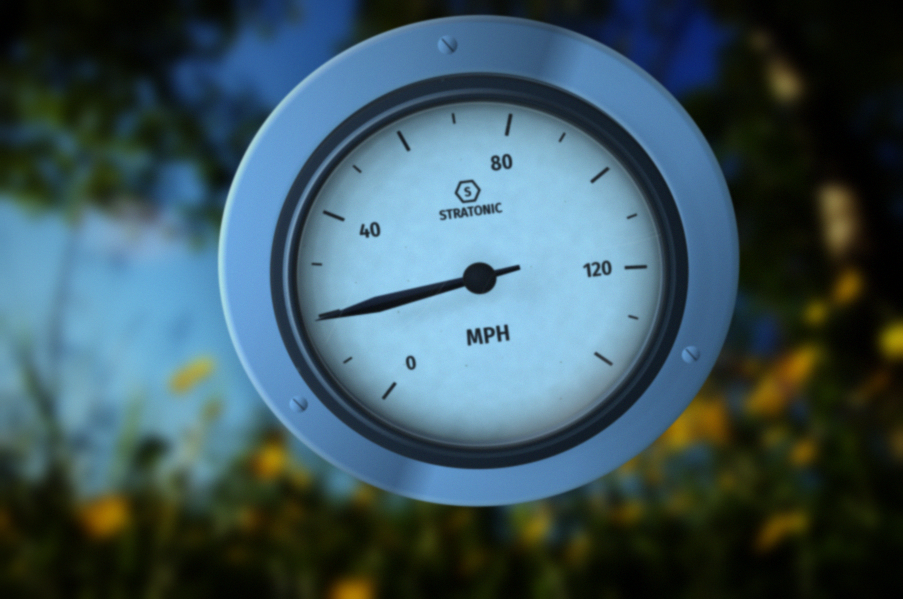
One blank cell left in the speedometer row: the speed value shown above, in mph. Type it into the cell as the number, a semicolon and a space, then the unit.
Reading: 20; mph
